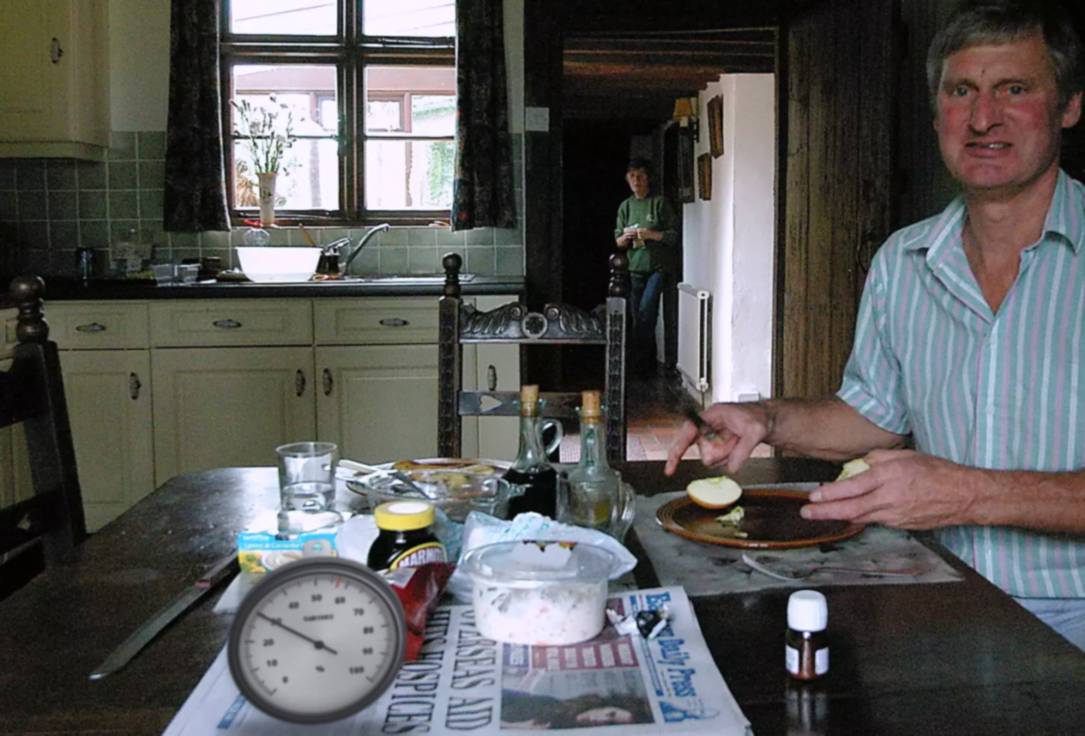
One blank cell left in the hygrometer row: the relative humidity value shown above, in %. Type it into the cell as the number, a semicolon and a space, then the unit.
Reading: 30; %
